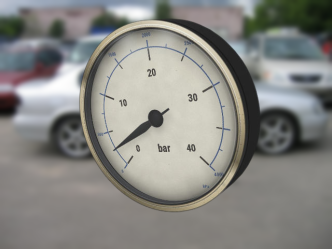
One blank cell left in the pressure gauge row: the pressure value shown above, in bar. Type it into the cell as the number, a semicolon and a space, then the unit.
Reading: 2.5; bar
